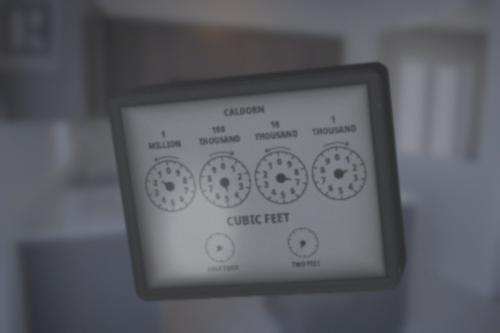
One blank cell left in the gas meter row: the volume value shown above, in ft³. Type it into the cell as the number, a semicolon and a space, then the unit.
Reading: 147200; ft³
